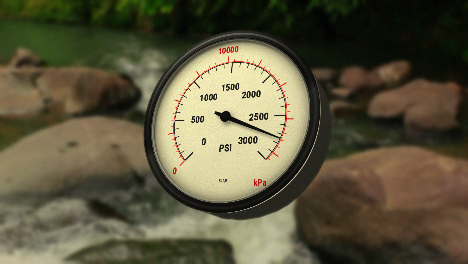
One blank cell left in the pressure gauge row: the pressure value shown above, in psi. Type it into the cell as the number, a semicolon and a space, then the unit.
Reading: 2750; psi
